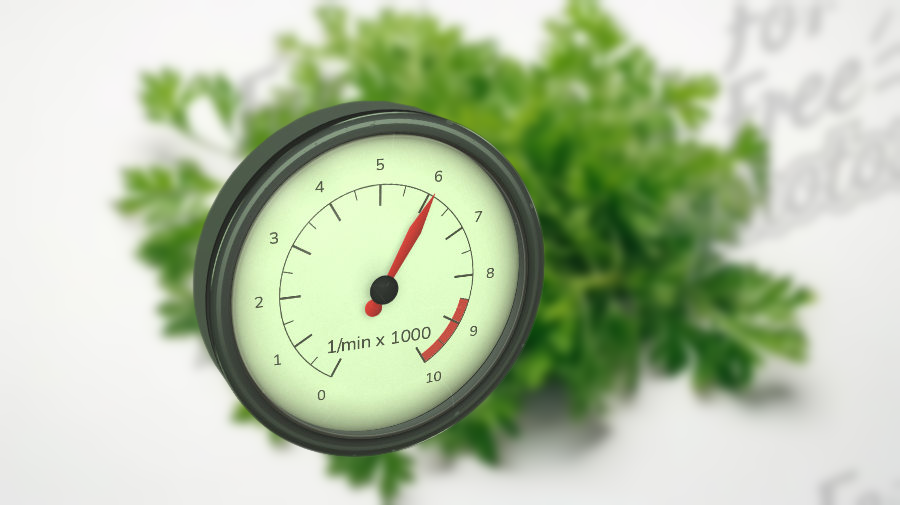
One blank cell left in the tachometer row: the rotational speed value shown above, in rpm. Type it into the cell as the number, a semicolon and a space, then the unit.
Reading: 6000; rpm
